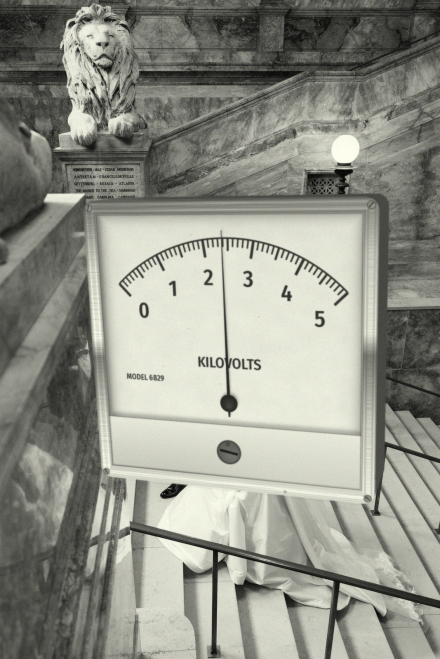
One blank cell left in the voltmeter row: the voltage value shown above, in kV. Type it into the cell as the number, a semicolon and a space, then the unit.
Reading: 2.4; kV
